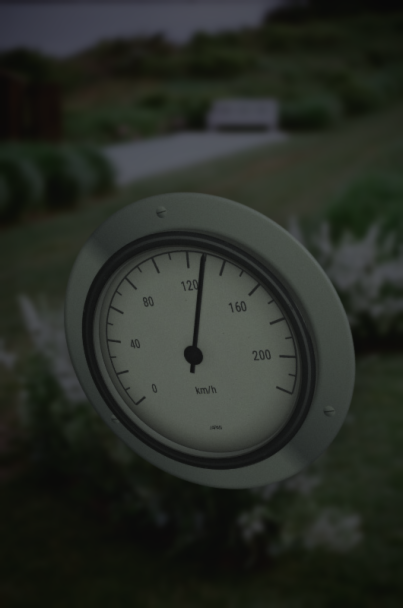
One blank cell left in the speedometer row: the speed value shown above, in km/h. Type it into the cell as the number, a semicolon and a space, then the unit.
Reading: 130; km/h
